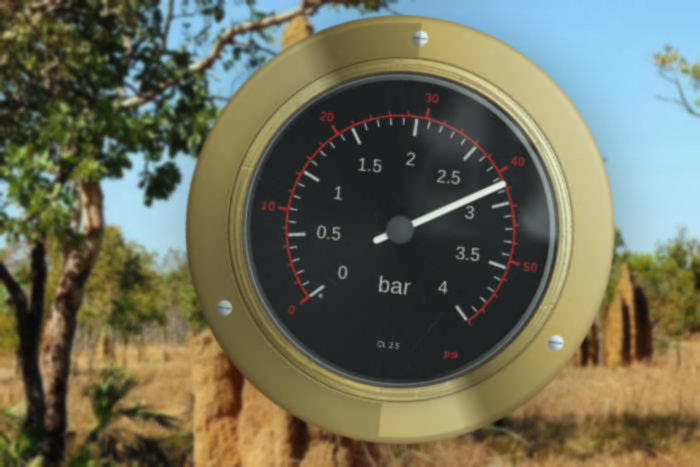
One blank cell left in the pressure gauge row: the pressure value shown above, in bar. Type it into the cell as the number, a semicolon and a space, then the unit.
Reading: 2.85; bar
